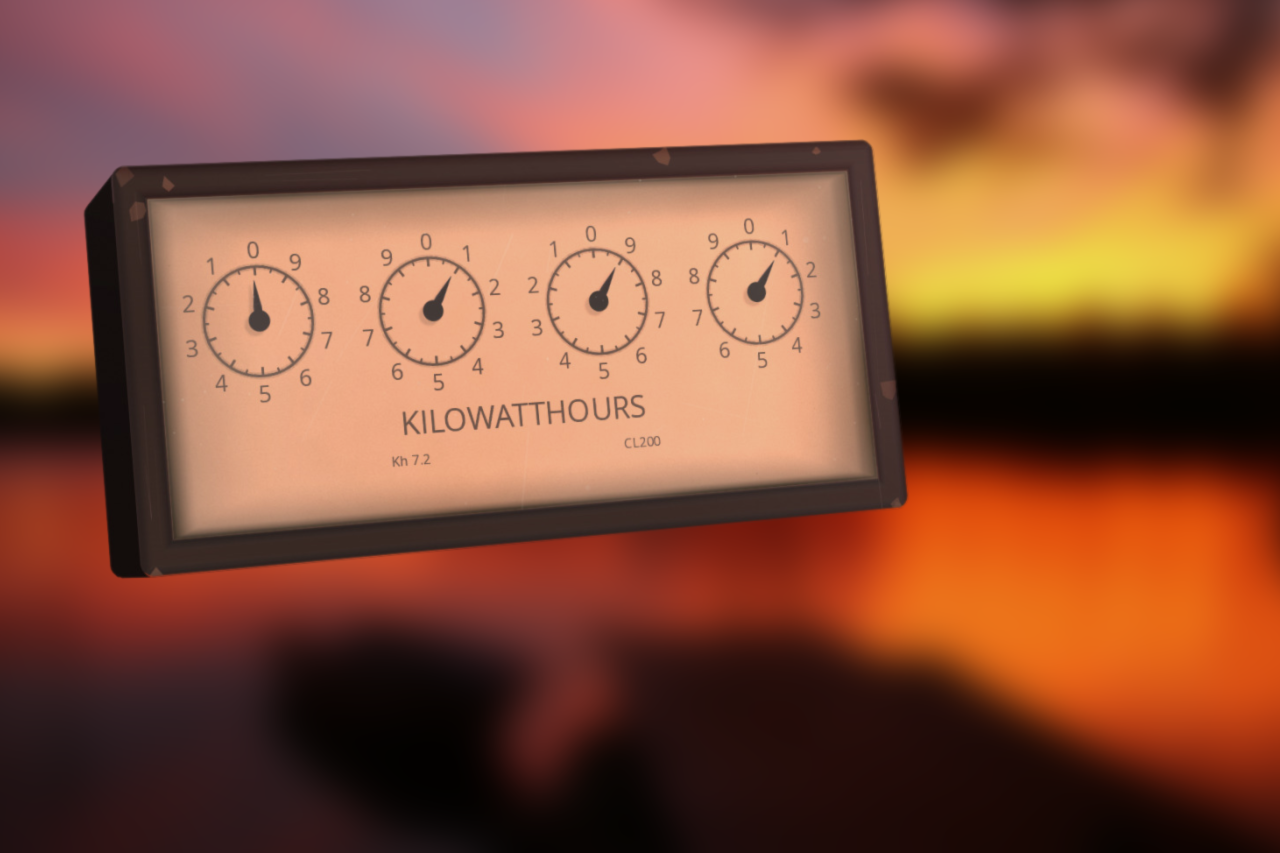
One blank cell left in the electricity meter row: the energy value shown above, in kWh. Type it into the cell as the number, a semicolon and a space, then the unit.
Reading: 91; kWh
